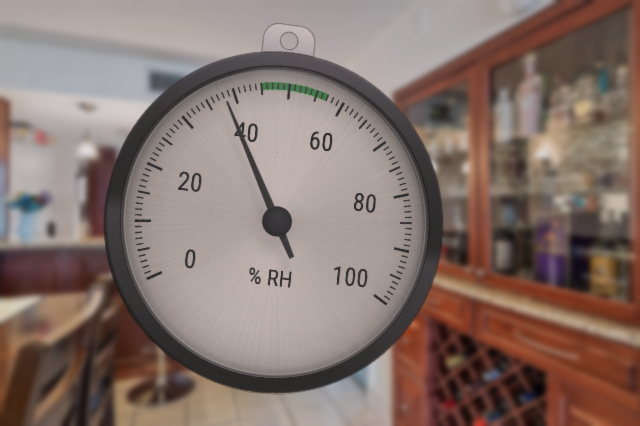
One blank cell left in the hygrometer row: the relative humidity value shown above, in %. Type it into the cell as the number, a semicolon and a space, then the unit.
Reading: 38; %
